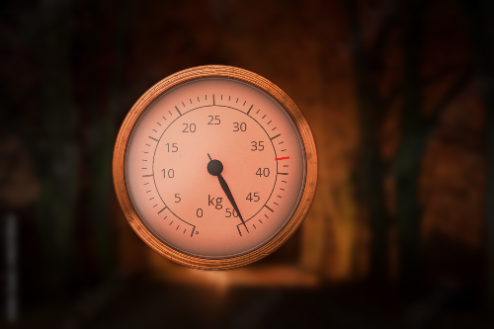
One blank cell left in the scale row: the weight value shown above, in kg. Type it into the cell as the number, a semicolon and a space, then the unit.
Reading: 49; kg
